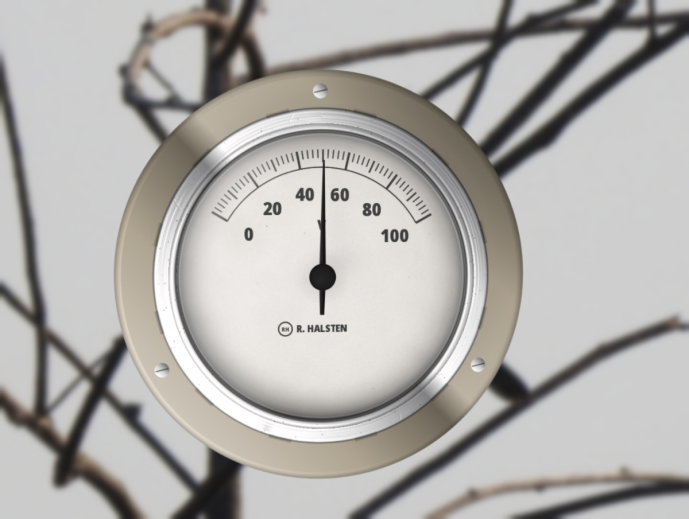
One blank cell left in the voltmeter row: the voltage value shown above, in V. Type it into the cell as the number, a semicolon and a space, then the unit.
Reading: 50; V
